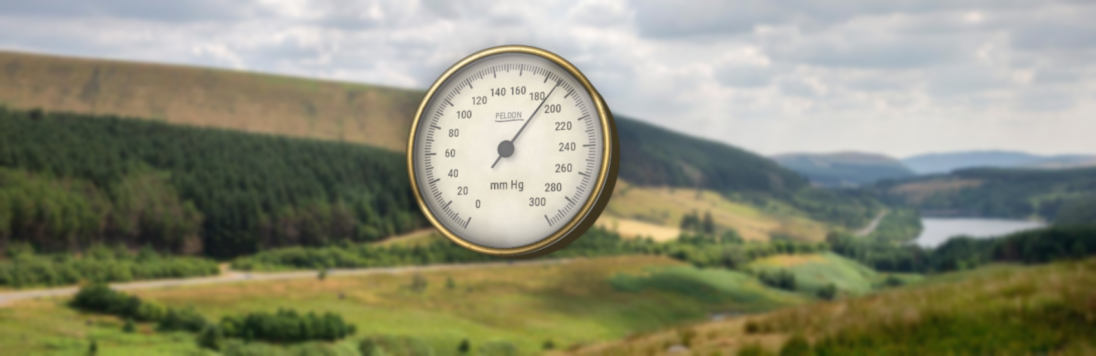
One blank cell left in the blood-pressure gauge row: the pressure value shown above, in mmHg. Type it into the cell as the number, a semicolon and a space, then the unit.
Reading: 190; mmHg
